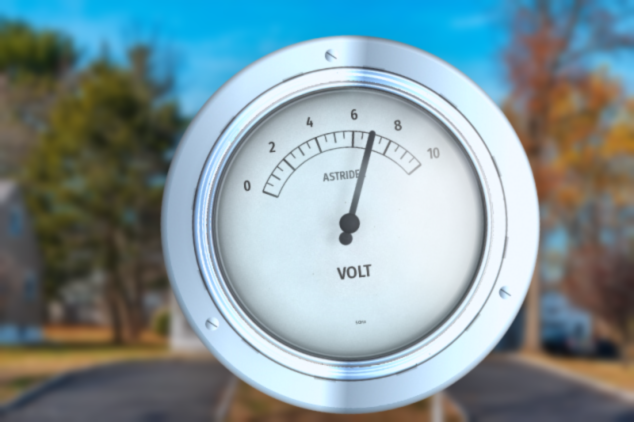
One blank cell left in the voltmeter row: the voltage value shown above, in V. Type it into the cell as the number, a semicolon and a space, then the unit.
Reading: 7; V
